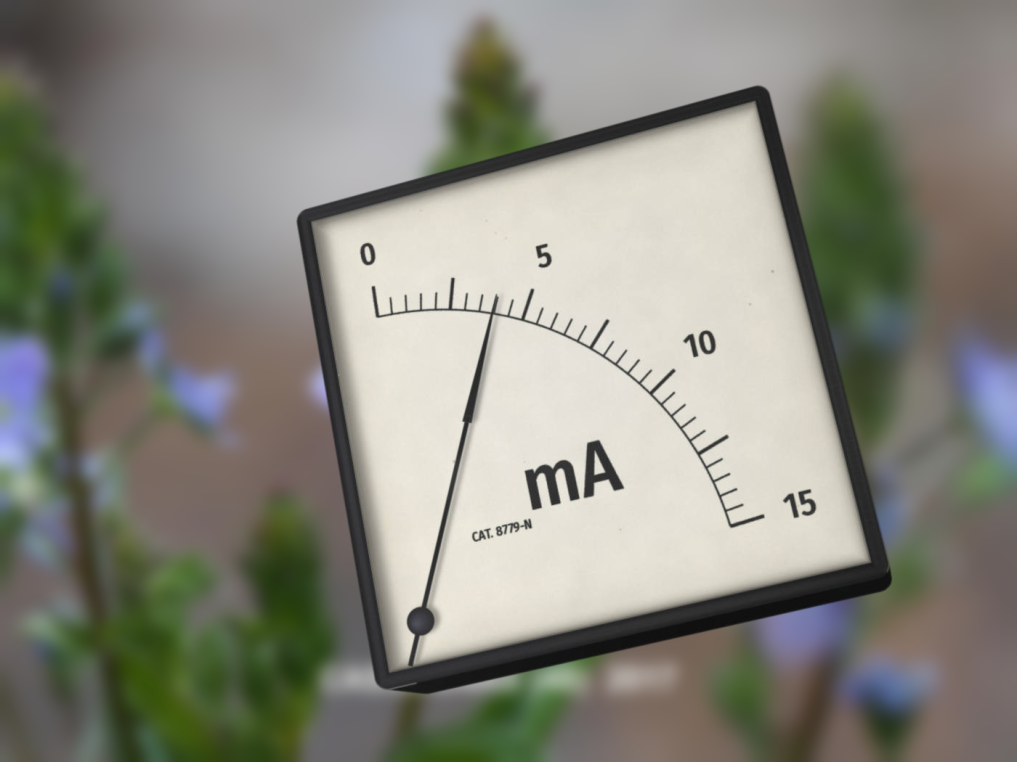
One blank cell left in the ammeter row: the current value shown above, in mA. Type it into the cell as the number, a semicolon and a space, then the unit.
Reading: 4; mA
